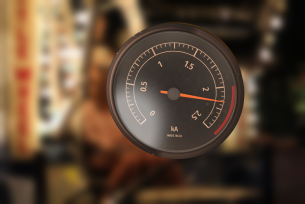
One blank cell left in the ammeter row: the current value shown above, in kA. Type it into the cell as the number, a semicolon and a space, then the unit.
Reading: 2.15; kA
